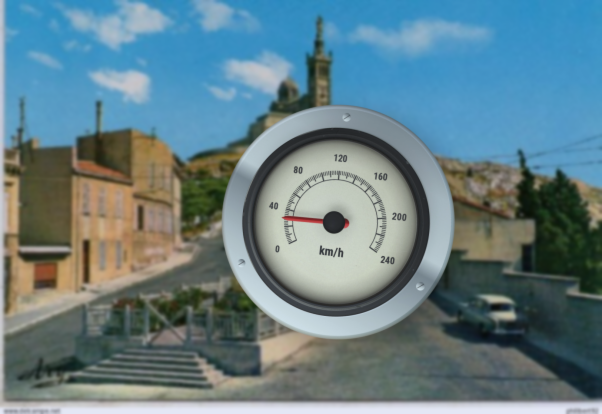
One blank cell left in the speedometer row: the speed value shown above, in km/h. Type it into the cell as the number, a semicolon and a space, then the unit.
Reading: 30; km/h
